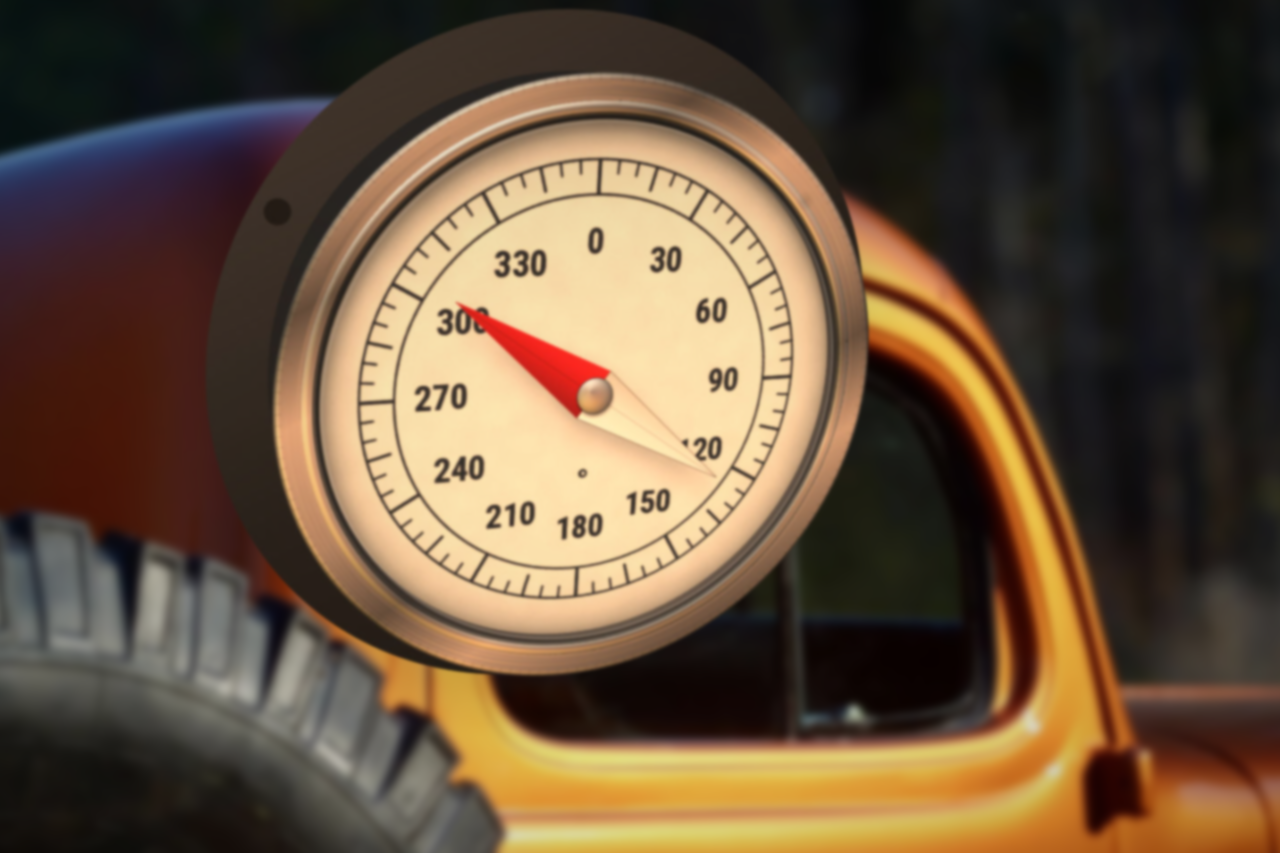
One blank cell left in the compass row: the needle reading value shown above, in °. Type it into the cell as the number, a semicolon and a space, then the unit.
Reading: 305; °
